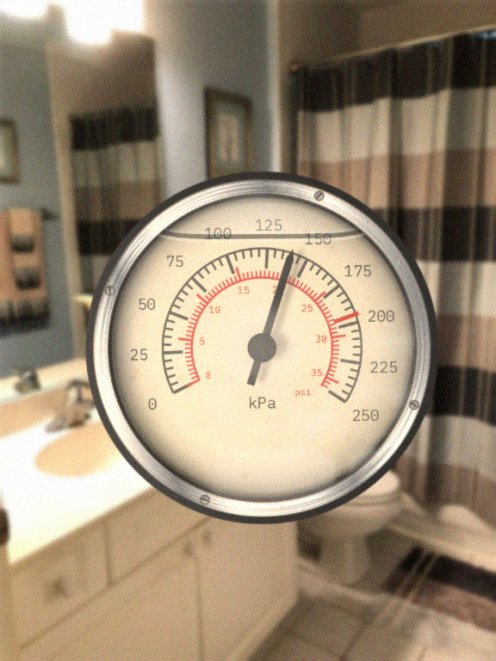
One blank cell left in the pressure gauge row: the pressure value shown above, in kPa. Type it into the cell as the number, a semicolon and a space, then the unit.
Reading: 140; kPa
